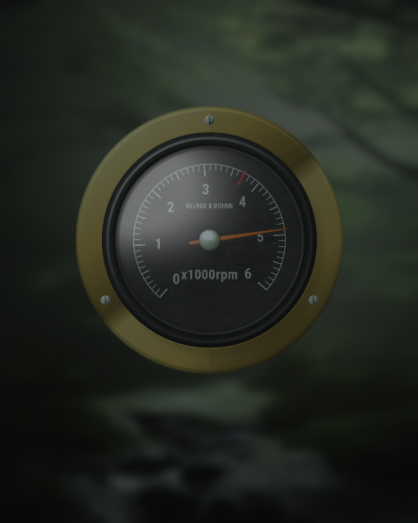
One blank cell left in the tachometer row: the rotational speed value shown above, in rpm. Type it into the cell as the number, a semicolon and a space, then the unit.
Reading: 4900; rpm
